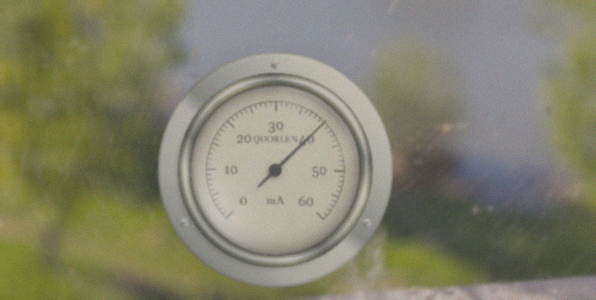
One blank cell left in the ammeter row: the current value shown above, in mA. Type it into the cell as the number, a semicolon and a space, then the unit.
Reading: 40; mA
